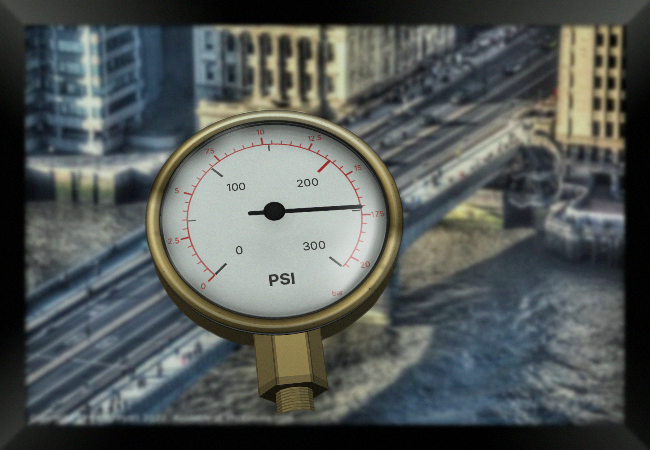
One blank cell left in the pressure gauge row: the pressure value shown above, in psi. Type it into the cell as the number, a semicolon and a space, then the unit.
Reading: 250; psi
